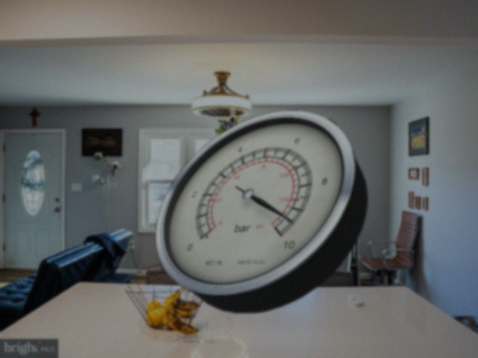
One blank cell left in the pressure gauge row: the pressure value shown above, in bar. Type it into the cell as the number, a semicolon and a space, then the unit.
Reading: 9.5; bar
